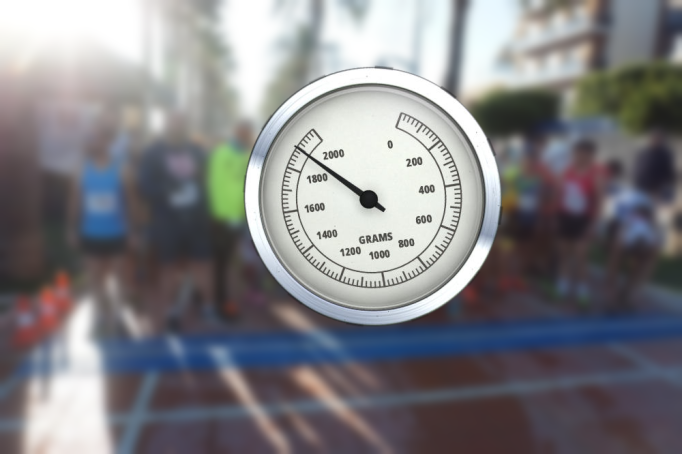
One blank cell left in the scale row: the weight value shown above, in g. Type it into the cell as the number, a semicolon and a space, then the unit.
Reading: 1900; g
